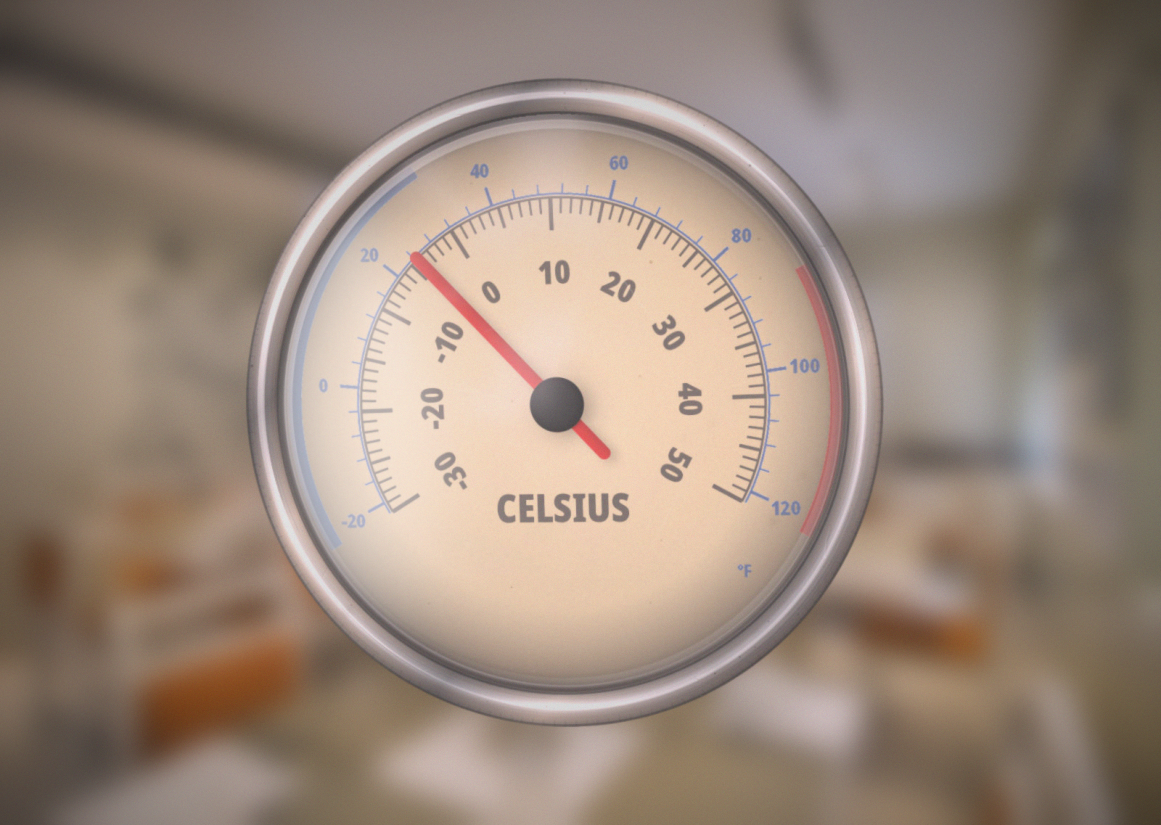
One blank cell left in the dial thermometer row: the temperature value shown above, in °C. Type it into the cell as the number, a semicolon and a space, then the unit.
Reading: -4; °C
